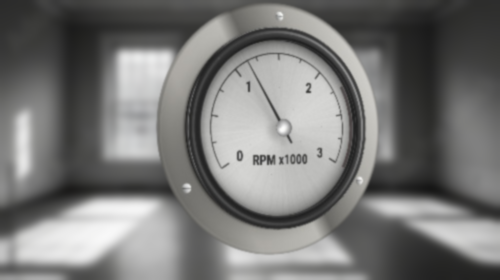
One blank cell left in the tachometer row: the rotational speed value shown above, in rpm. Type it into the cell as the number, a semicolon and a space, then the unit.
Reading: 1125; rpm
